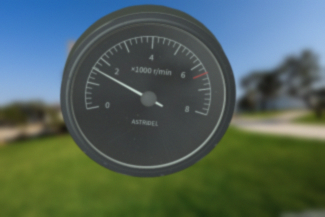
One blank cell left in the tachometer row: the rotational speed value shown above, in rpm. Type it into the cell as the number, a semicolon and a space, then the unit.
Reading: 1600; rpm
